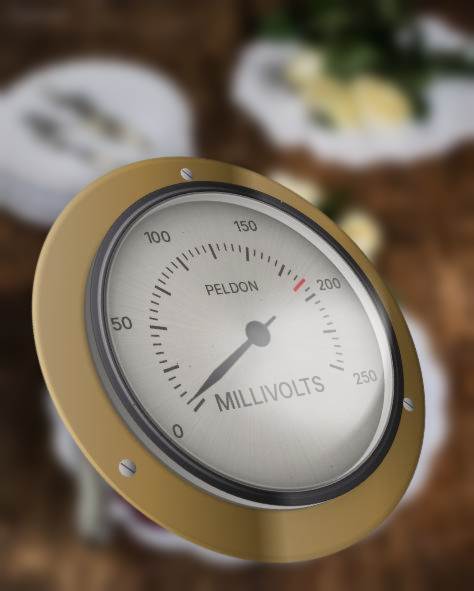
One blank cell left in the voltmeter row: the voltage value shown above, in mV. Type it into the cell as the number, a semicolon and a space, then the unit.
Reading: 5; mV
